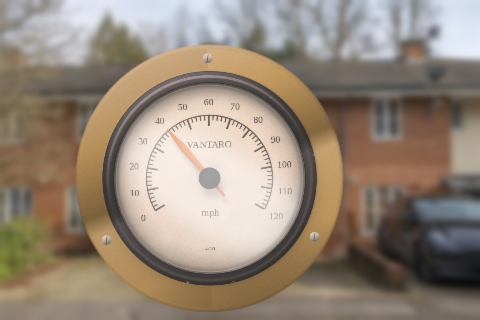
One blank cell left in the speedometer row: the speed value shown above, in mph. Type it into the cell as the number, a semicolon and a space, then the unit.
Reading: 40; mph
